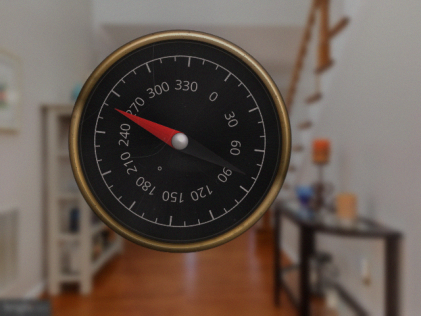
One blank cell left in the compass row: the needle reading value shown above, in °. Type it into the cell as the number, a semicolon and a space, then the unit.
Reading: 260; °
